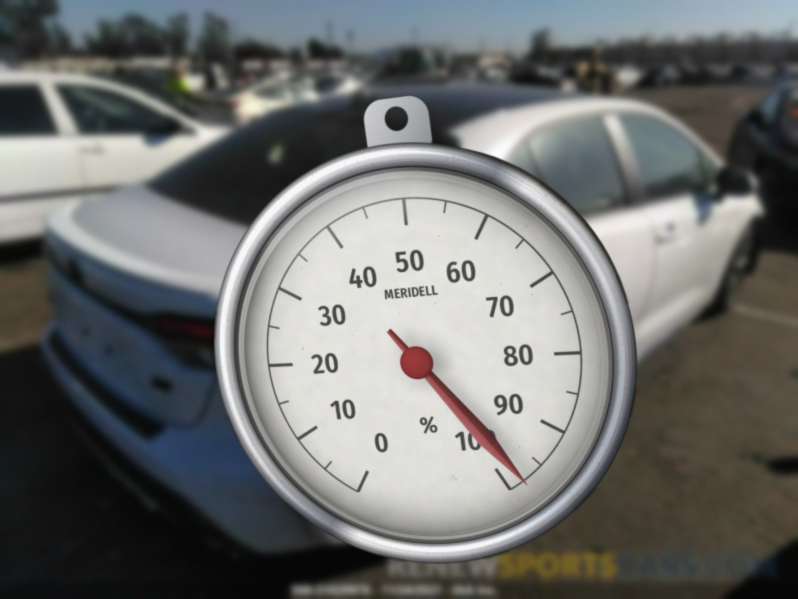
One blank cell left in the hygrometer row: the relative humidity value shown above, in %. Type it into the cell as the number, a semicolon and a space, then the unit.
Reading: 97.5; %
